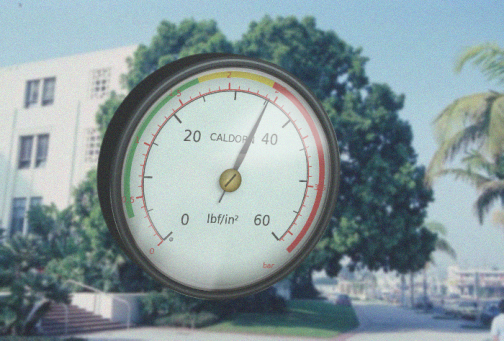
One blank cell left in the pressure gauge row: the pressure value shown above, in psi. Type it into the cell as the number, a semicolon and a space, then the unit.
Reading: 35; psi
